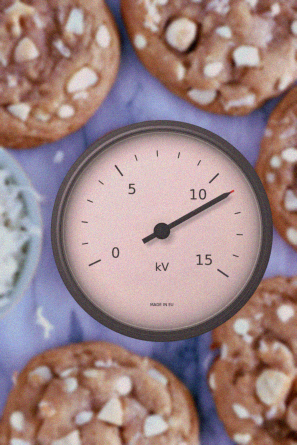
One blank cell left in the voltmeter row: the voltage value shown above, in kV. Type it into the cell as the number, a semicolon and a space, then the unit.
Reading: 11; kV
